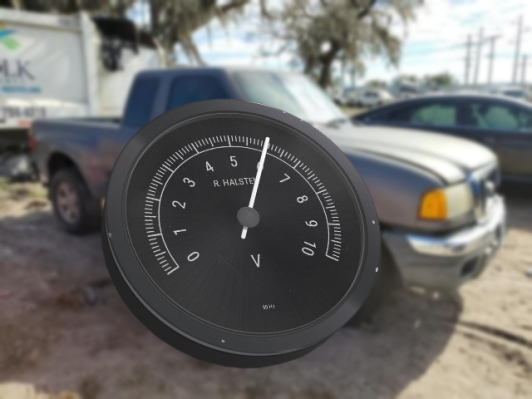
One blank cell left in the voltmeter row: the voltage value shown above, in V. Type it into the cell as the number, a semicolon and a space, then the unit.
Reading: 6; V
